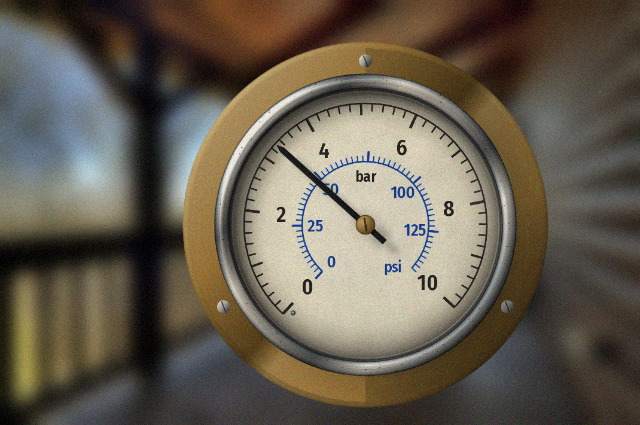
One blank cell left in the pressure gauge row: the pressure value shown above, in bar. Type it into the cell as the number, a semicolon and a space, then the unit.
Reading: 3.3; bar
